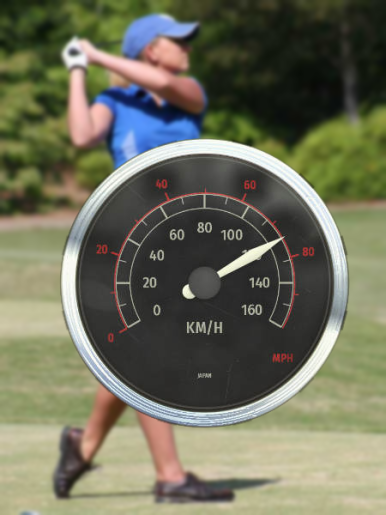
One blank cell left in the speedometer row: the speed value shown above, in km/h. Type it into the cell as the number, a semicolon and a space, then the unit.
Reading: 120; km/h
